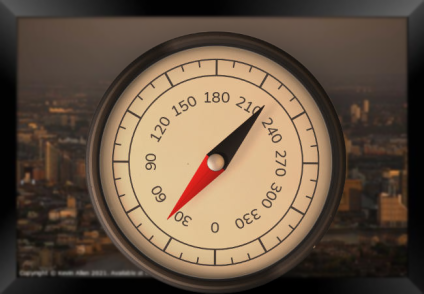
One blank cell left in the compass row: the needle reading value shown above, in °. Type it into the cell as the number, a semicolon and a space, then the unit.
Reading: 40; °
